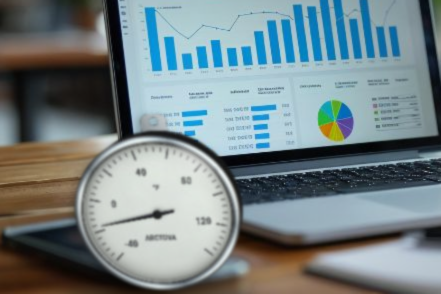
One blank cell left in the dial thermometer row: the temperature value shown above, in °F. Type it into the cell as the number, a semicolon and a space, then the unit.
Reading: -16; °F
